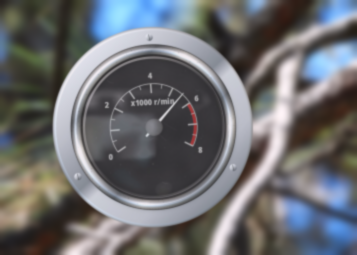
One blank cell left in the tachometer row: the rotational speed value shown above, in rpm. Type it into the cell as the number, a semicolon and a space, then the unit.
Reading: 5500; rpm
